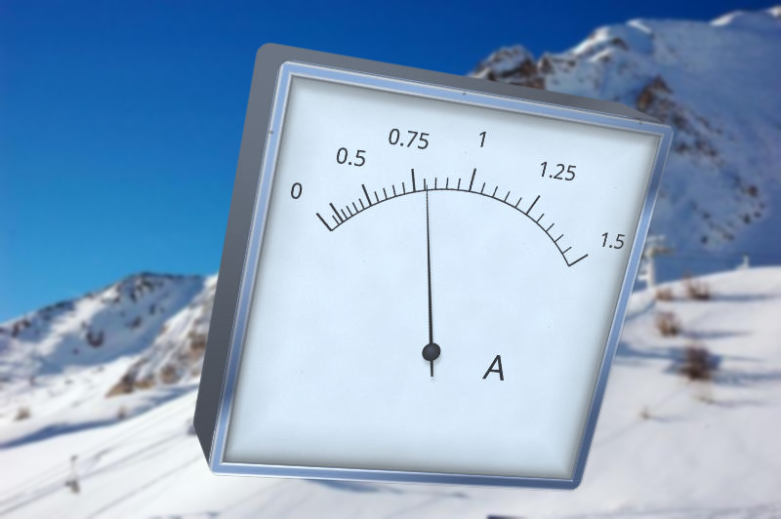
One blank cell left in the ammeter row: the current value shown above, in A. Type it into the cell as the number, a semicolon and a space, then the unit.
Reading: 0.8; A
